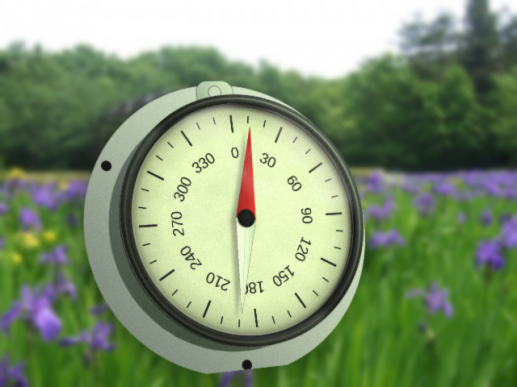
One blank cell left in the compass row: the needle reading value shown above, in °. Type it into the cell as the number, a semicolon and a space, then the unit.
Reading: 10; °
